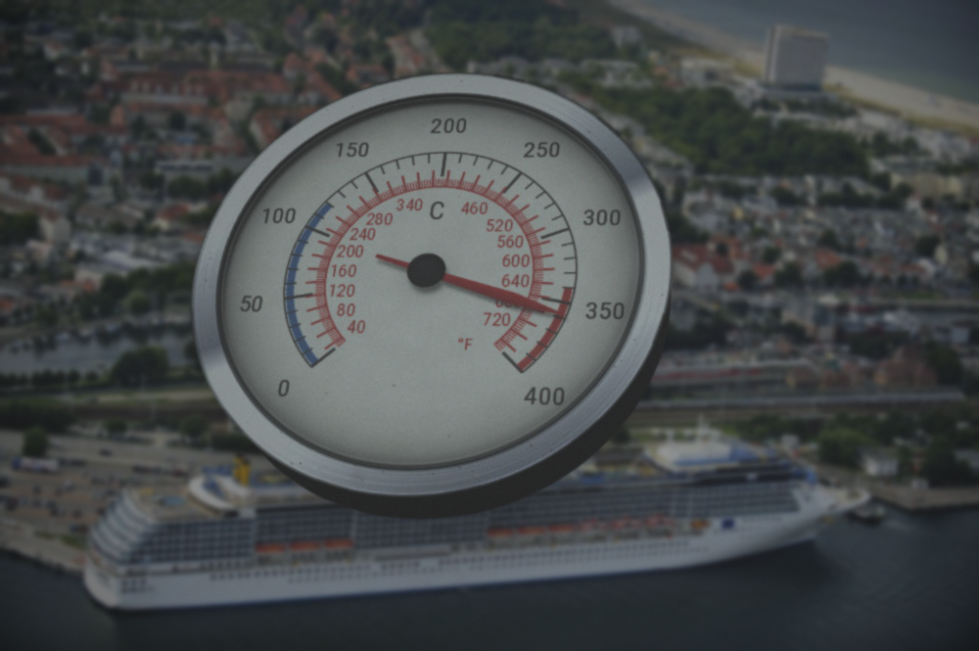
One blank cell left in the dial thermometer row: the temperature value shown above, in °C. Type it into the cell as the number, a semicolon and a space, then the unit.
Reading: 360; °C
